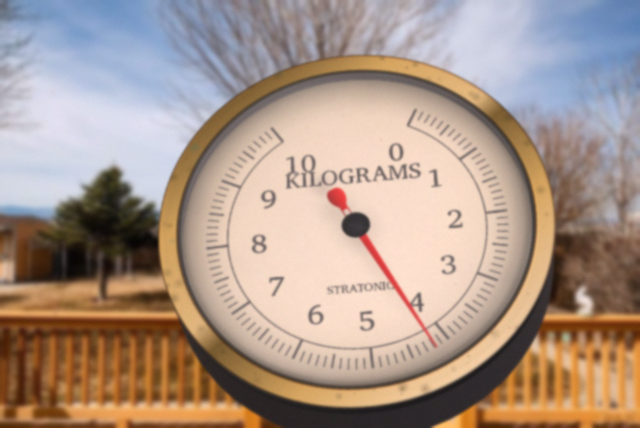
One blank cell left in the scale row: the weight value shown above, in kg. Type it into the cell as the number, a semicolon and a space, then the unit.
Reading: 4.2; kg
